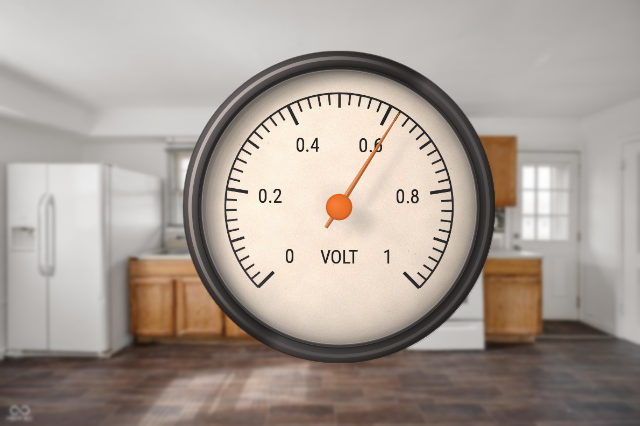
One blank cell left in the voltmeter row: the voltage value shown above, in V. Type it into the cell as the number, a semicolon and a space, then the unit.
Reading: 0.62; V
